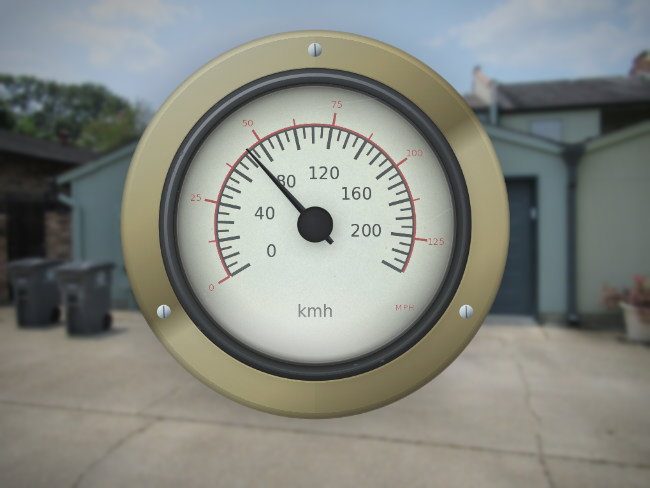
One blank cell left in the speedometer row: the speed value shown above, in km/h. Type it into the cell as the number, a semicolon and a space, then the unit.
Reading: 72.5; km/h
